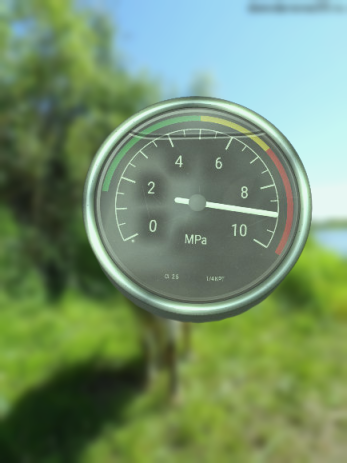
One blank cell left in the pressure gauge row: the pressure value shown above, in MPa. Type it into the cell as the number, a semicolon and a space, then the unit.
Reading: 9; MPa
